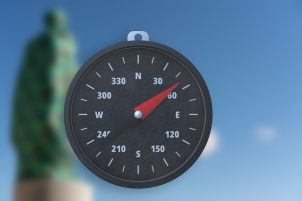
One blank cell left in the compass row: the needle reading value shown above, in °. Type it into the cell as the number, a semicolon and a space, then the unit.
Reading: 52.5; °
